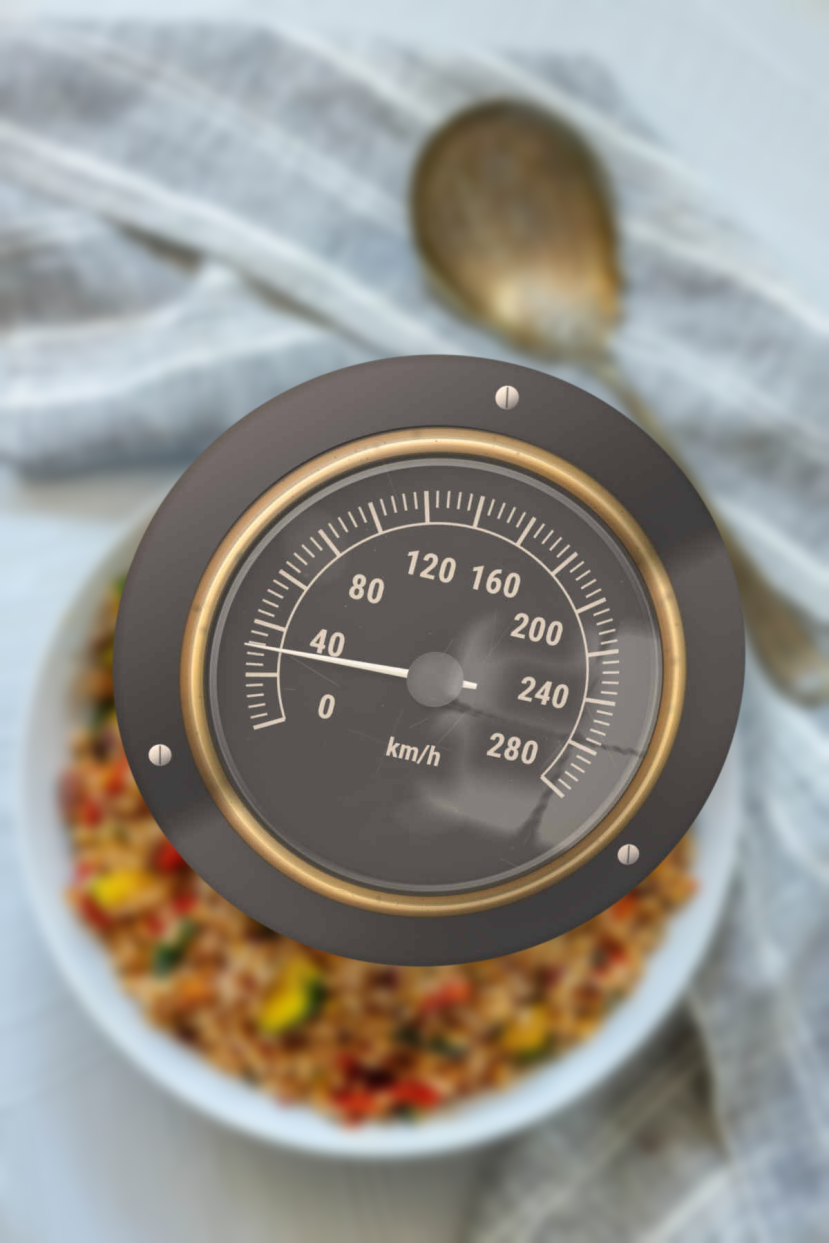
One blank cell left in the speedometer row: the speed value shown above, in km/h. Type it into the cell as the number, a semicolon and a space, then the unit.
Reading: 32; km/h
